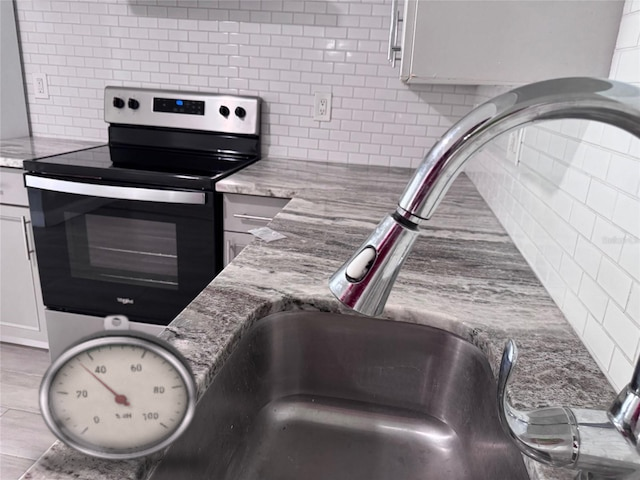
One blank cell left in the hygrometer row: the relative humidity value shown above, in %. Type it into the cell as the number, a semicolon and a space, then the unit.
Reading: 36; %
